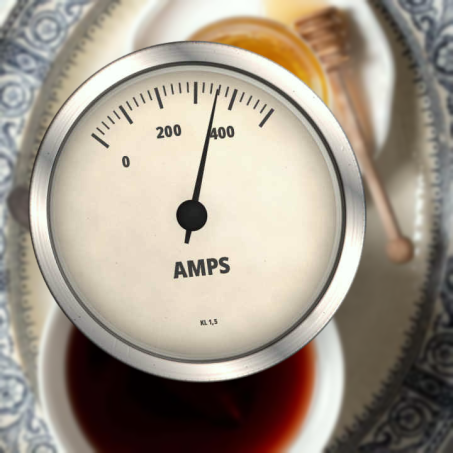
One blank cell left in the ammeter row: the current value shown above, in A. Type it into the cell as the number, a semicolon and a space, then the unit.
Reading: 360; A
